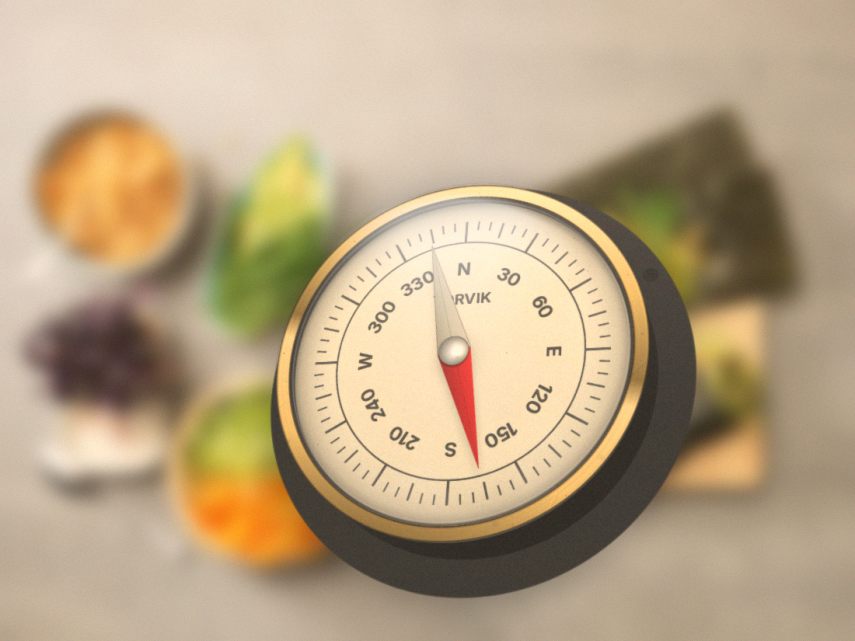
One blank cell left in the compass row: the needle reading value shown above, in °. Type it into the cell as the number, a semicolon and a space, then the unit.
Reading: 165; °
